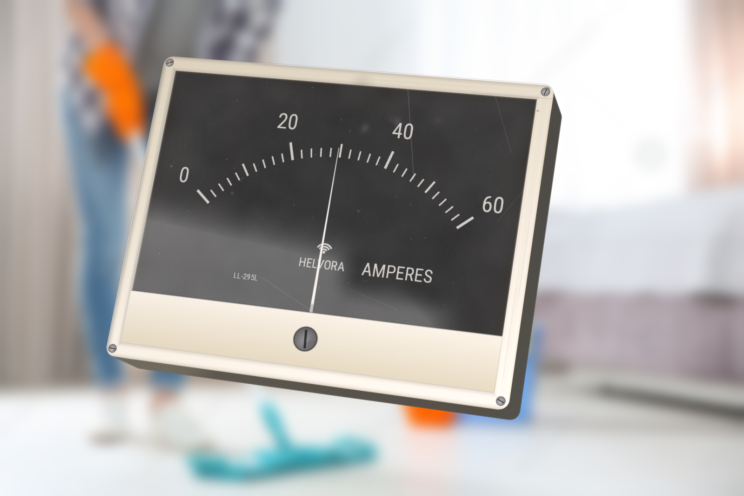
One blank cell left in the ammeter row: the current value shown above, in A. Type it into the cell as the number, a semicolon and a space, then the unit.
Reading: 30; A
